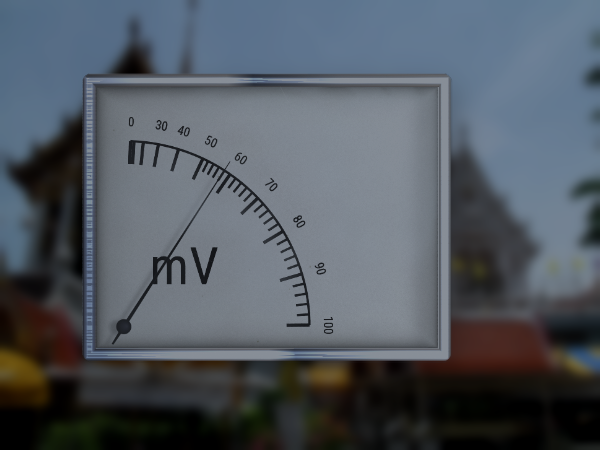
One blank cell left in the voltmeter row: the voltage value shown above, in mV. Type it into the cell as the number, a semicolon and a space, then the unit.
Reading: 58; mV
